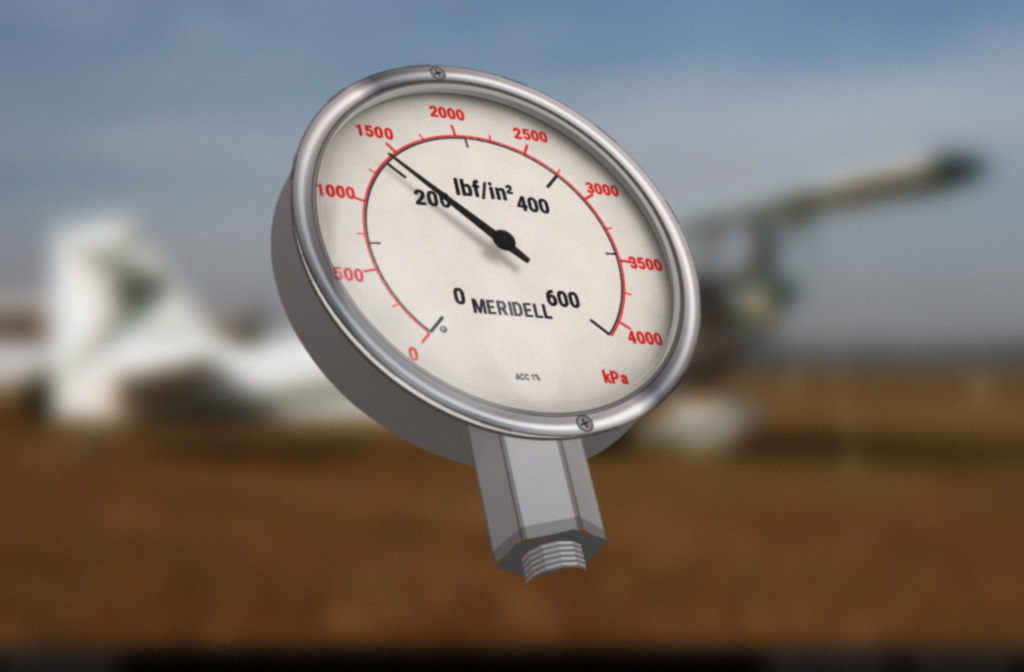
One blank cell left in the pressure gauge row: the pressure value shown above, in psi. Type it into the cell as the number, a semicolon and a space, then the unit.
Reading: 200; psi
